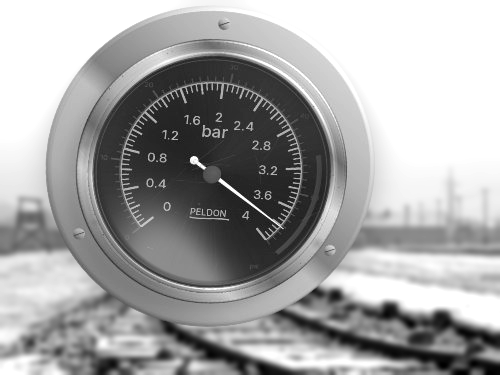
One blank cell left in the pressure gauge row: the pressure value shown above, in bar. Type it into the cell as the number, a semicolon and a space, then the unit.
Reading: 3.8; bar
